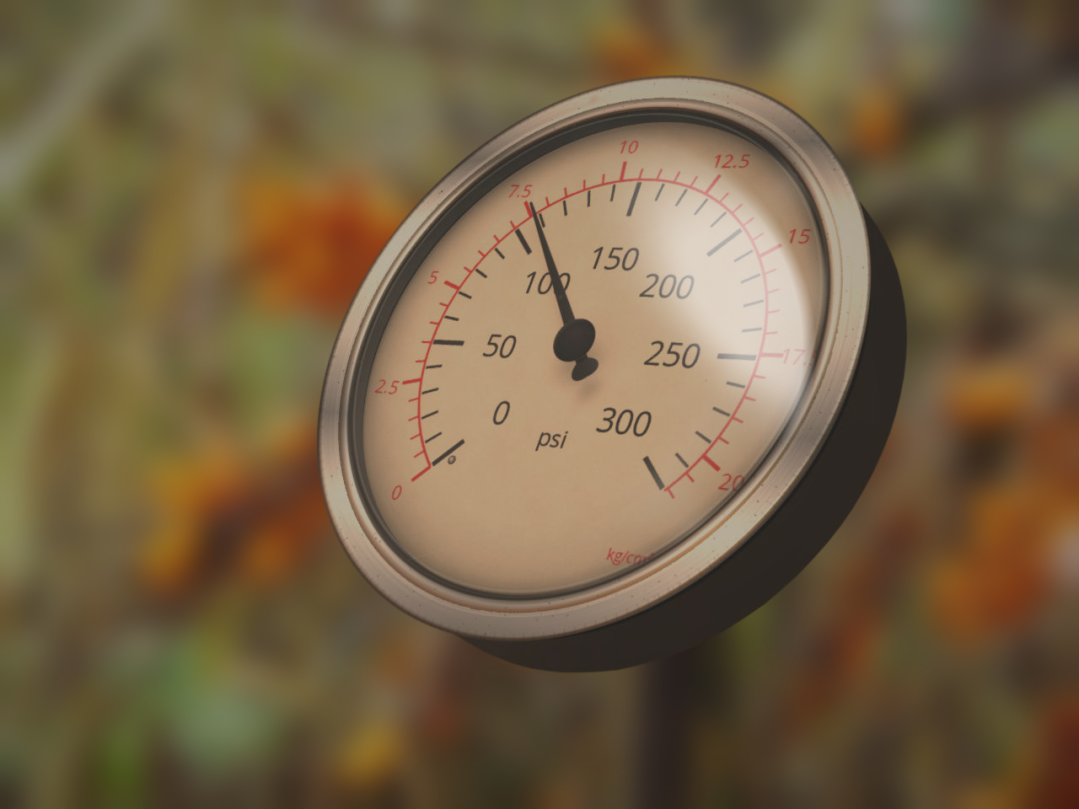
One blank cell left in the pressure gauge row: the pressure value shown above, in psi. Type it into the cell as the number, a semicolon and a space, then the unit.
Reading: 110; psi
